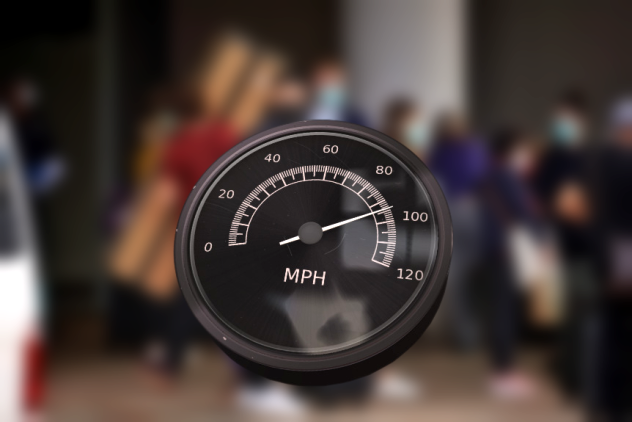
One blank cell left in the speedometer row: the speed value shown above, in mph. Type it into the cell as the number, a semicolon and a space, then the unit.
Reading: 95; mph
